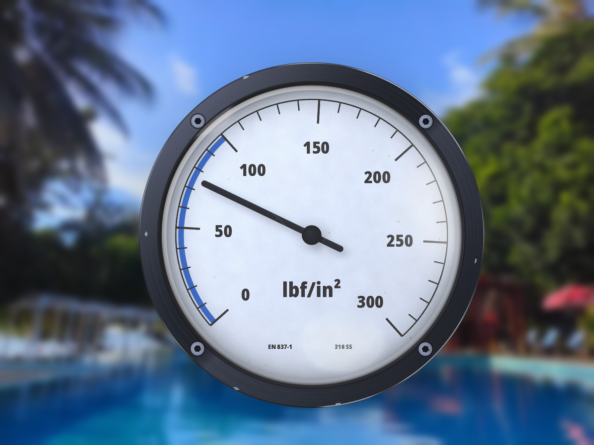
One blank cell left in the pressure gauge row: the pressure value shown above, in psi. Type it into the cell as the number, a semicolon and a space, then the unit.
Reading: 75; psi
